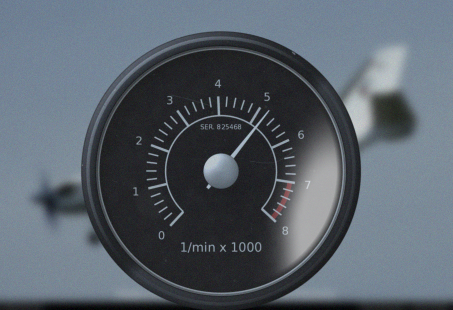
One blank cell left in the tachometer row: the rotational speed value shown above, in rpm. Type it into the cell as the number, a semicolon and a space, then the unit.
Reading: 5200; rpm
